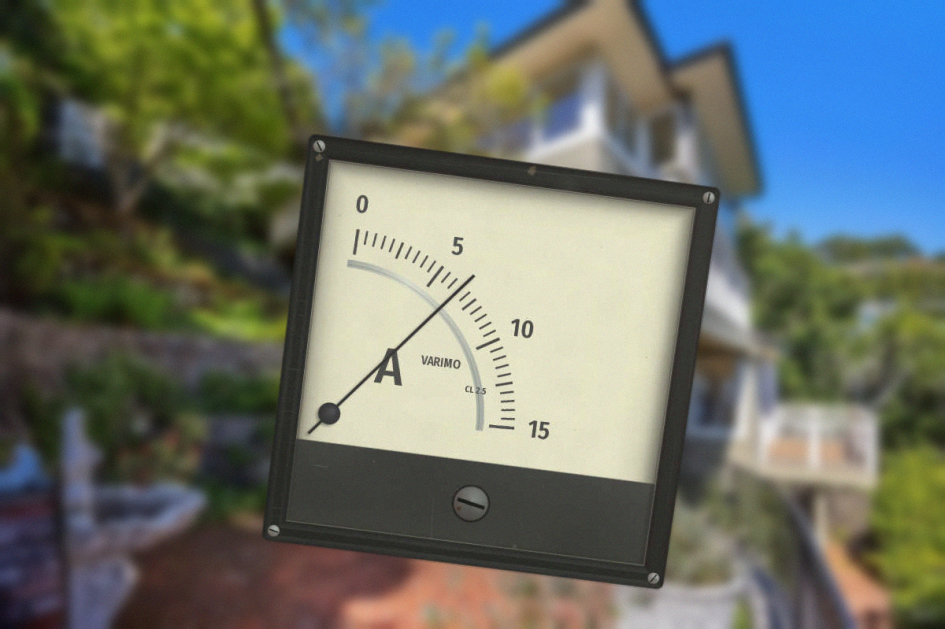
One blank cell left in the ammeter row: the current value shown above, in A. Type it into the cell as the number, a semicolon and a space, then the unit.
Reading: 6.5; A
